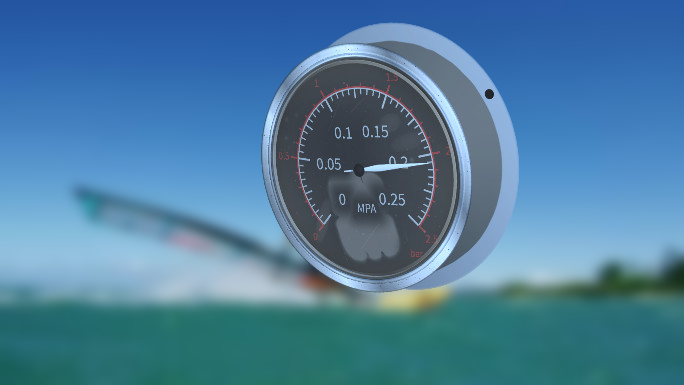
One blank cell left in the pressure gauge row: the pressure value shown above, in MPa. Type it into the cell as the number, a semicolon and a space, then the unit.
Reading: 0.205; MPa
